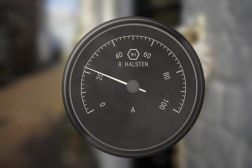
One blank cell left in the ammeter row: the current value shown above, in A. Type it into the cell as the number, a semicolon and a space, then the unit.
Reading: 22; A
